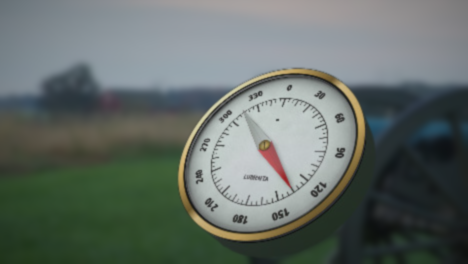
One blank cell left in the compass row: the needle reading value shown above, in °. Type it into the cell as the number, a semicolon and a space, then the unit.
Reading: 135; °
